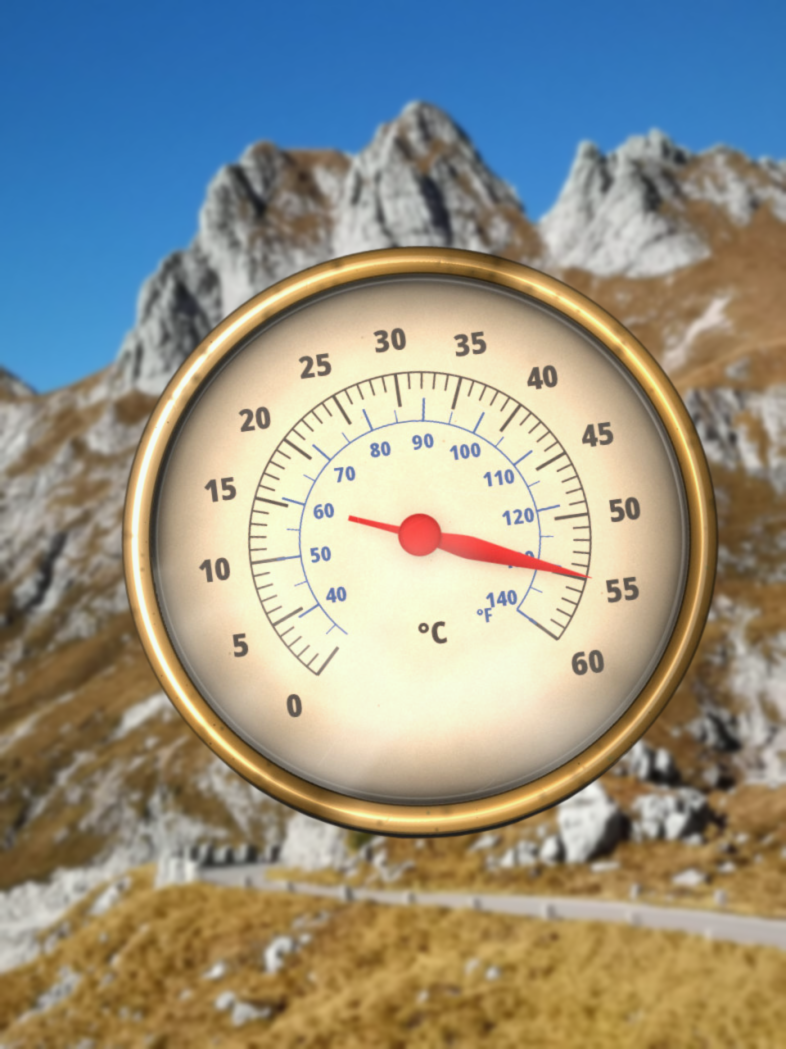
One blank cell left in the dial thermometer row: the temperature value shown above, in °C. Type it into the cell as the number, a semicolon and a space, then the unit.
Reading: 55; °C
